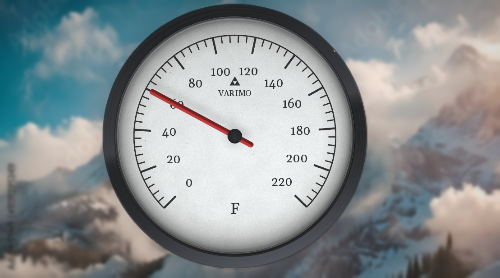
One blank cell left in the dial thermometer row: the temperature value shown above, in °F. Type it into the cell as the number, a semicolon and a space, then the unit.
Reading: 60; °F
